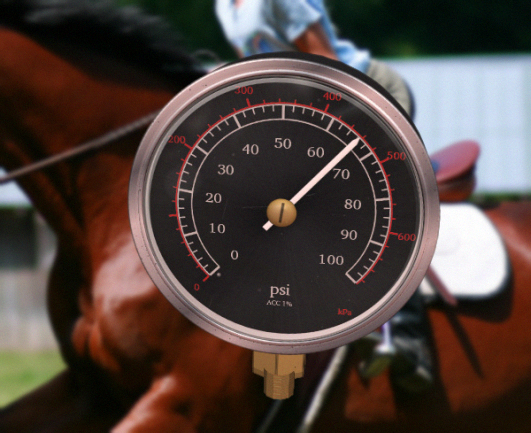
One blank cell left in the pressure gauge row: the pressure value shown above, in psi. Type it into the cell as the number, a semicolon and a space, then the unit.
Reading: 66; psi
